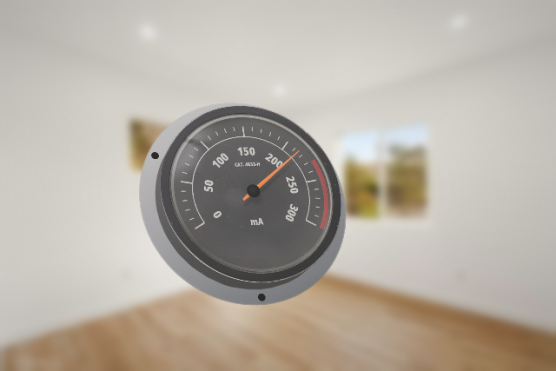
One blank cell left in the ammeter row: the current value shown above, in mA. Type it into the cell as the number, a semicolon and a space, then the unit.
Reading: 215; mA
